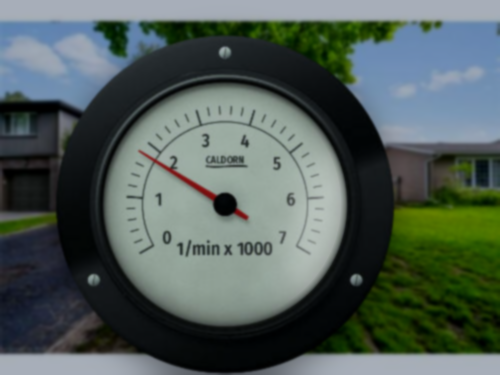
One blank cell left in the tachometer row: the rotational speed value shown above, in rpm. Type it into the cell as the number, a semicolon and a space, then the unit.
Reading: 1800; rpm
